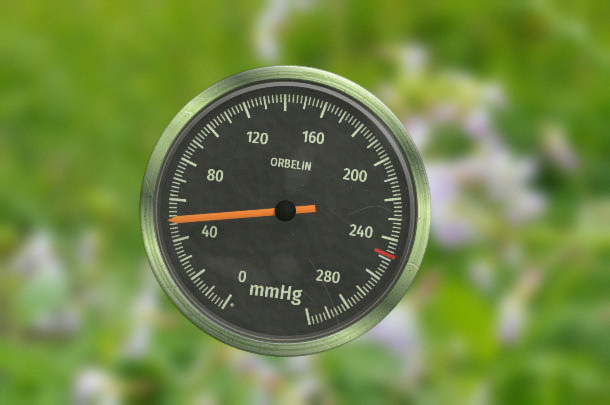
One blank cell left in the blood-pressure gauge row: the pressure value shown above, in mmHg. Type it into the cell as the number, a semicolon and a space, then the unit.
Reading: 50; mmHg
